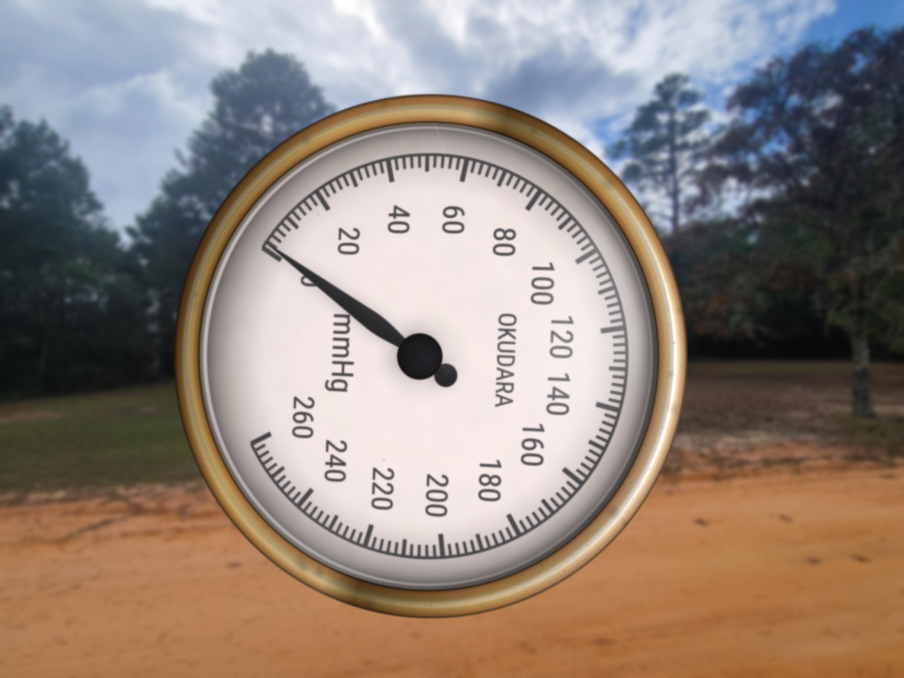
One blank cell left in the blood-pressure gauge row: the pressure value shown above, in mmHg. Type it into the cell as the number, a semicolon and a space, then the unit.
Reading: 2; mmHg
